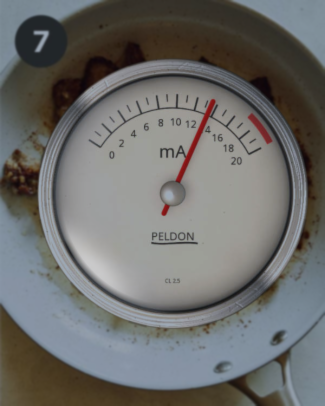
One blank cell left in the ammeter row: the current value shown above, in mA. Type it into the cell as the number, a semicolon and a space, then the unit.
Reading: 13.5; mA
